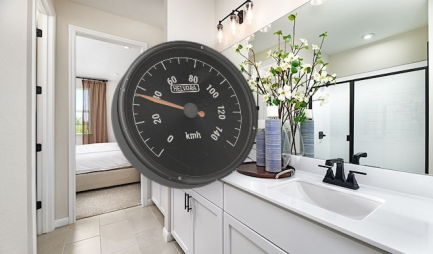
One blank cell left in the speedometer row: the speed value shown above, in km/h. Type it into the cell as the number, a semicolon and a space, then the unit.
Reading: 35; km/h
